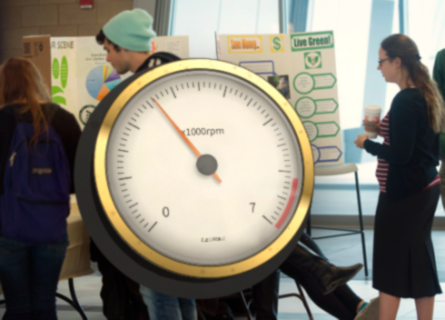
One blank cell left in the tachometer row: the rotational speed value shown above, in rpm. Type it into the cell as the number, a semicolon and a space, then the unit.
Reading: 2600; rpm
